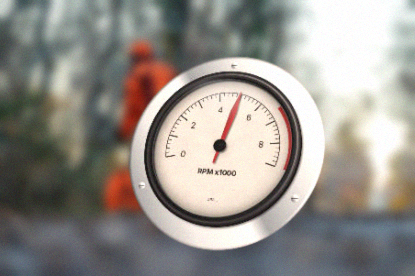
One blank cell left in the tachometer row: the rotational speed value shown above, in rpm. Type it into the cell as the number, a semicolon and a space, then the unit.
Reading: 5000; rpm
